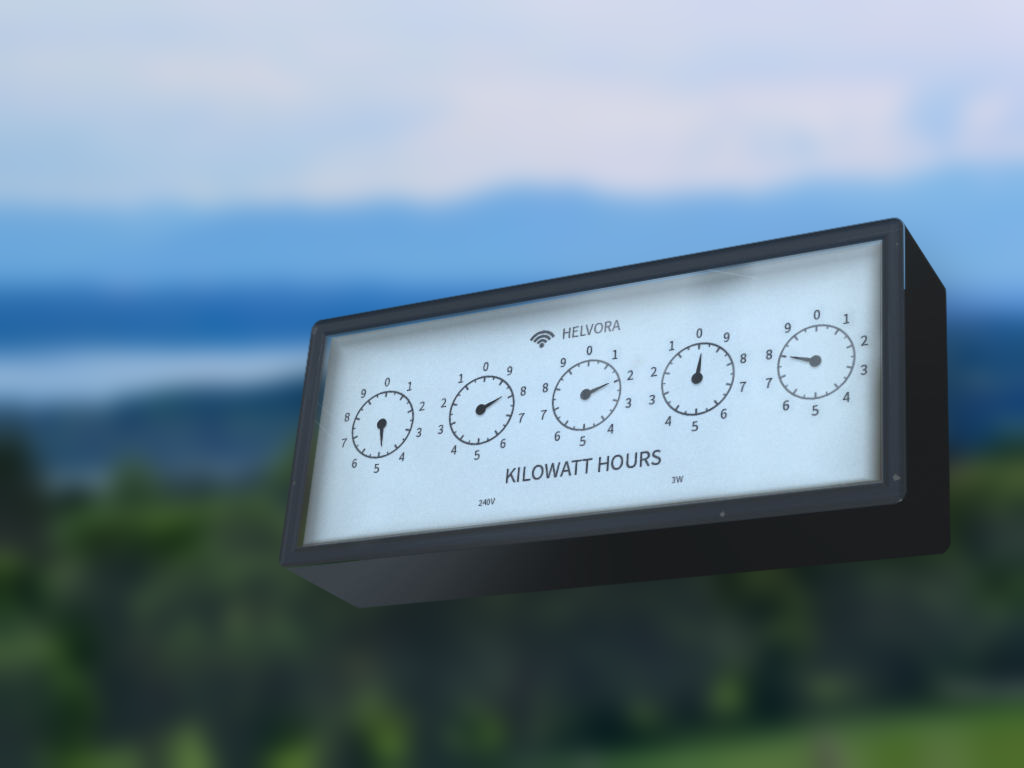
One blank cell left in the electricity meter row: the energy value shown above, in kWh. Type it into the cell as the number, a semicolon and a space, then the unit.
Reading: 48198; kWh
